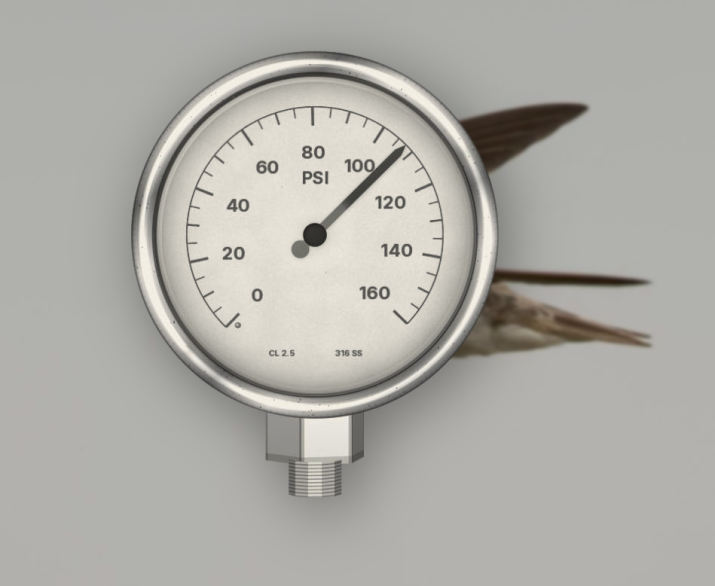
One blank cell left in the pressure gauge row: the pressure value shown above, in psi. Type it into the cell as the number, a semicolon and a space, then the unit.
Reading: 107.5; psi
